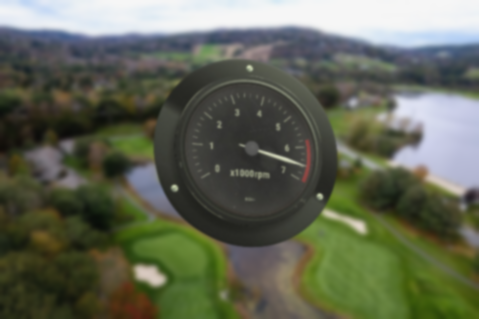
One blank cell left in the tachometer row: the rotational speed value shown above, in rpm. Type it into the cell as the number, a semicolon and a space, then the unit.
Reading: 6600; rpm
